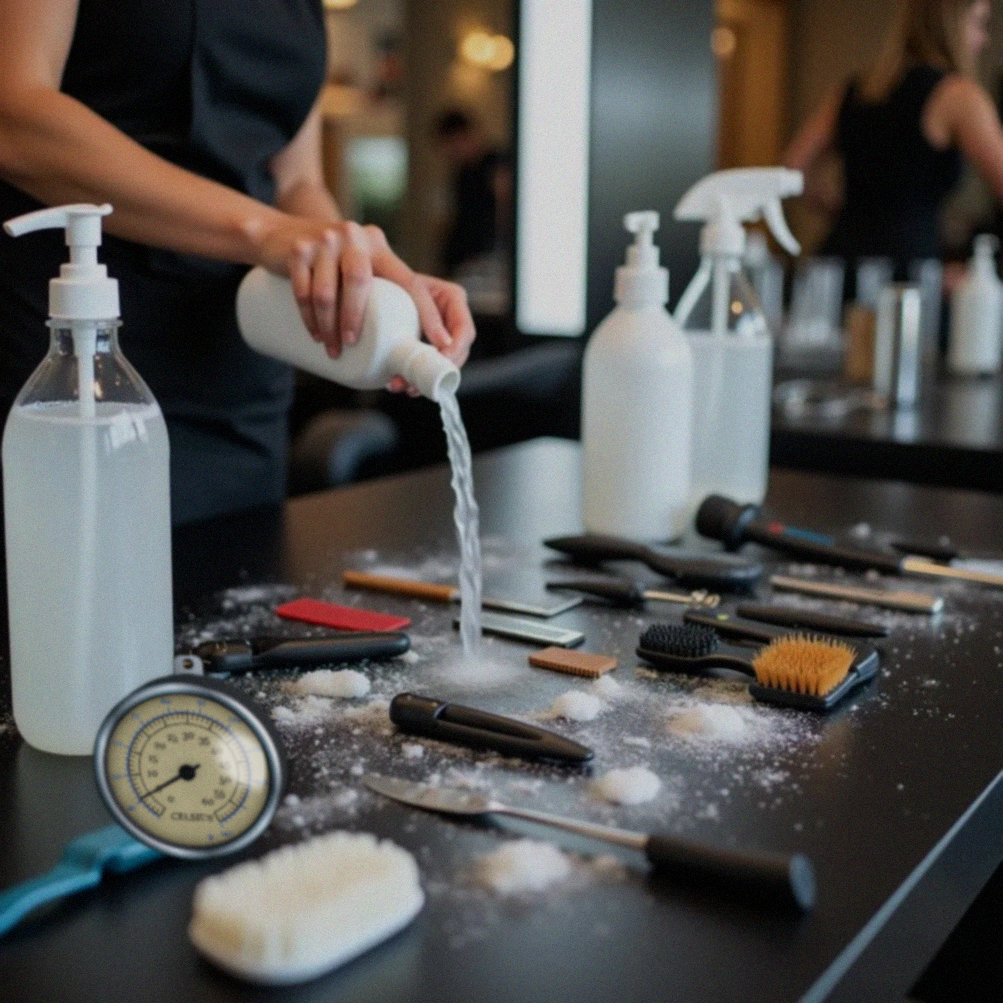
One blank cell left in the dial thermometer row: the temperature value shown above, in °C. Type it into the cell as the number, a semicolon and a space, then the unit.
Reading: 5; °C
